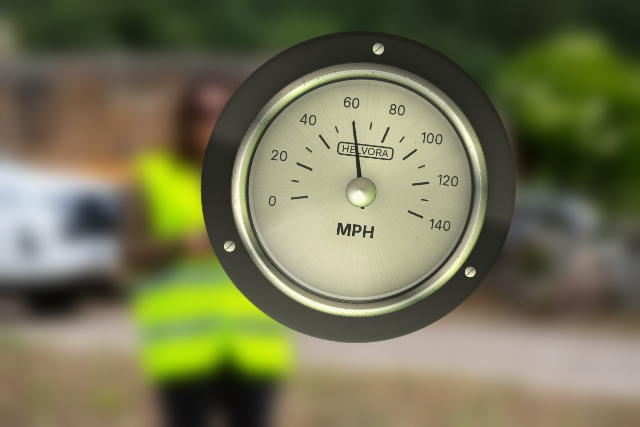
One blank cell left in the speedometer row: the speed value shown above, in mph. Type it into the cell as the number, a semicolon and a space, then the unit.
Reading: 60; mph
